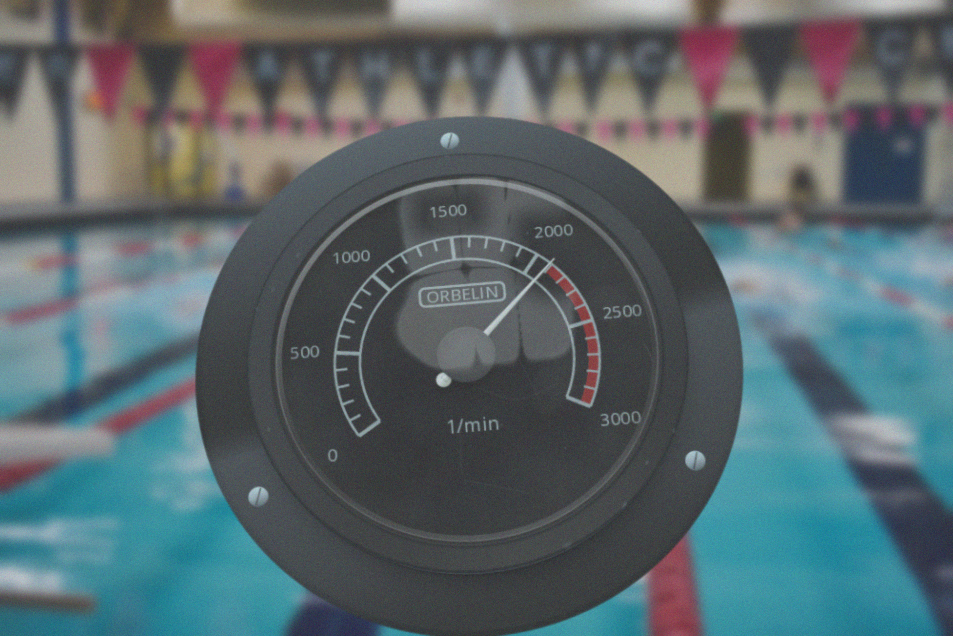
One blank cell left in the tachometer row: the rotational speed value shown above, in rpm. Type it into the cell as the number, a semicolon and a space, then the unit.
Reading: 2100; rpm
